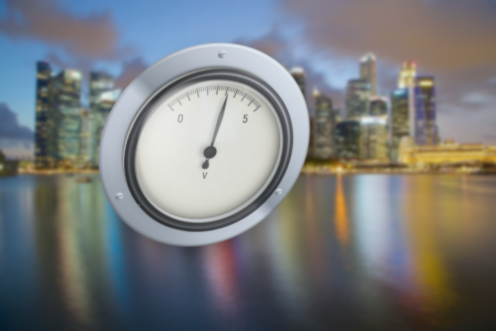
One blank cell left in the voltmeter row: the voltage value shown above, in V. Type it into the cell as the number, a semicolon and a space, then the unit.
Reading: 3; V
